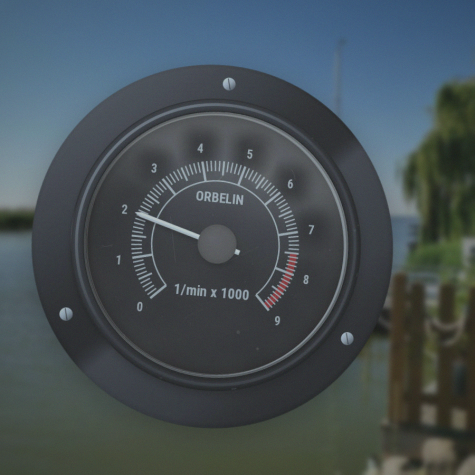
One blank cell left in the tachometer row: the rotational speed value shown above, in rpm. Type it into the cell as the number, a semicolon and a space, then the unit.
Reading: 2000; rpm
